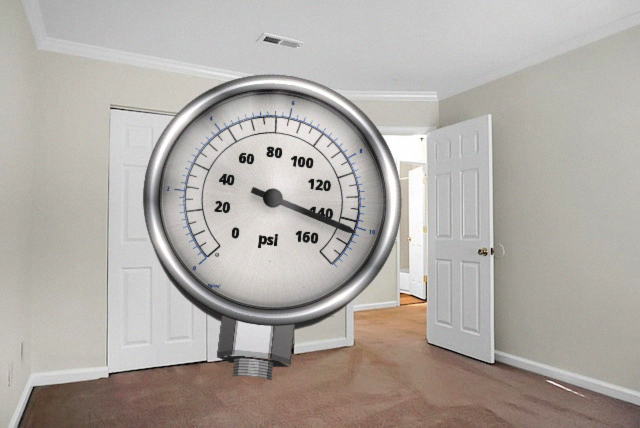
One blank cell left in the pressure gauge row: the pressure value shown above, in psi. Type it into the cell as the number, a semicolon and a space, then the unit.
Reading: 145; psi
